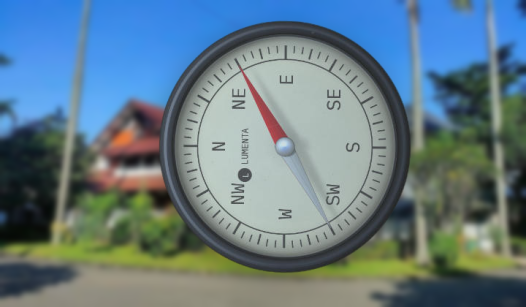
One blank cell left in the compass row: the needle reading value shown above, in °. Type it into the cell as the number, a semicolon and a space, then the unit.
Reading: 60; °
